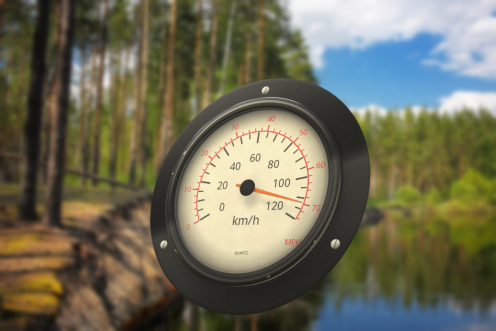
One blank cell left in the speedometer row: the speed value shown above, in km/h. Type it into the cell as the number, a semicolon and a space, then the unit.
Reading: 112.5; km/h
